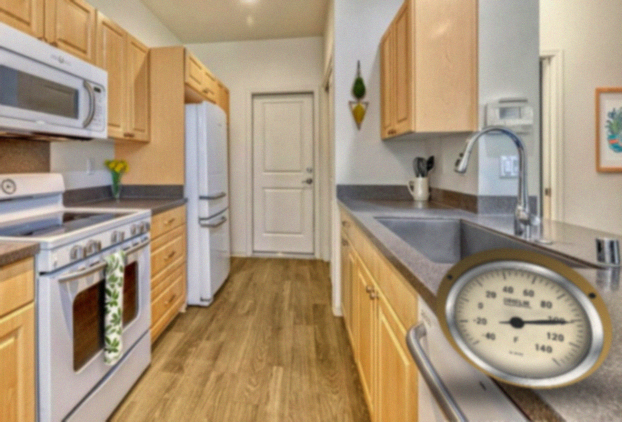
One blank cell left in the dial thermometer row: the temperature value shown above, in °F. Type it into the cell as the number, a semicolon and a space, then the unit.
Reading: 100; °F
